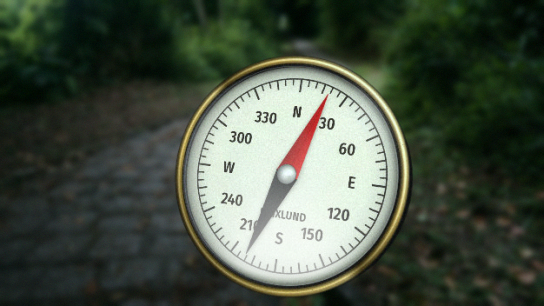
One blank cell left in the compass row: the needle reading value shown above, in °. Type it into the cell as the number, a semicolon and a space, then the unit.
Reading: 20; °
